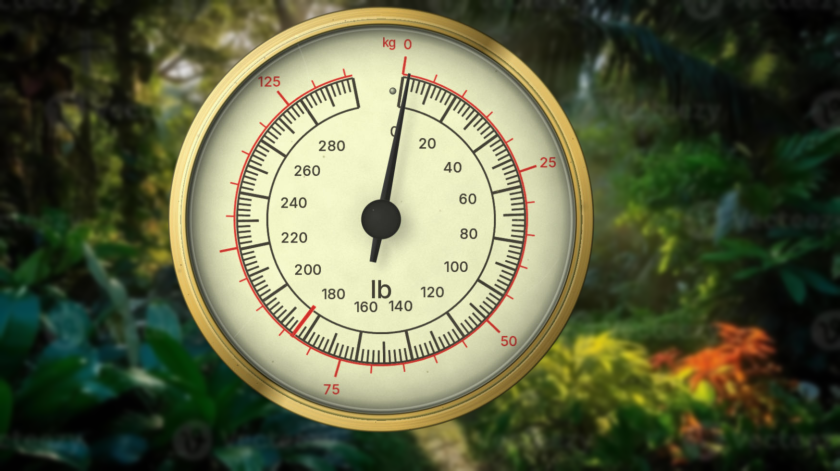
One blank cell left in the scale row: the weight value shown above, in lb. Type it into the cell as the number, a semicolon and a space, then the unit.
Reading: 2; lb
